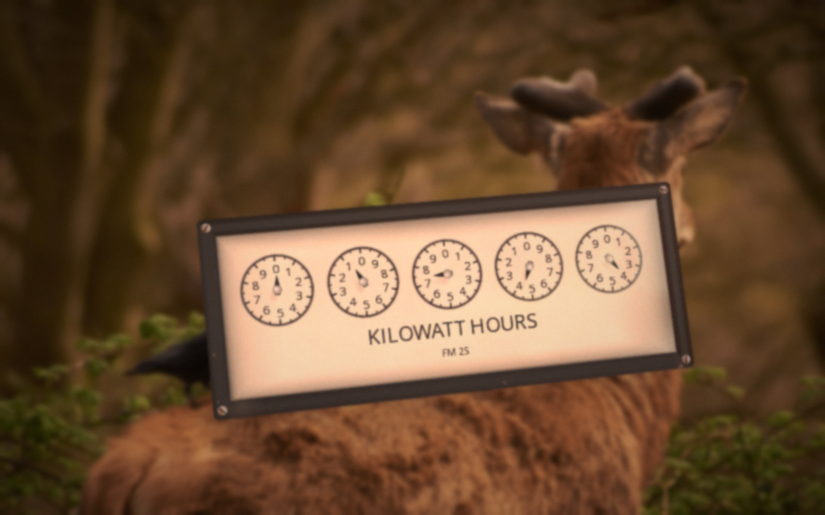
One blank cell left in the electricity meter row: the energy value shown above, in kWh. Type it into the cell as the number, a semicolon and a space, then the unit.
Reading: 744; kWh
